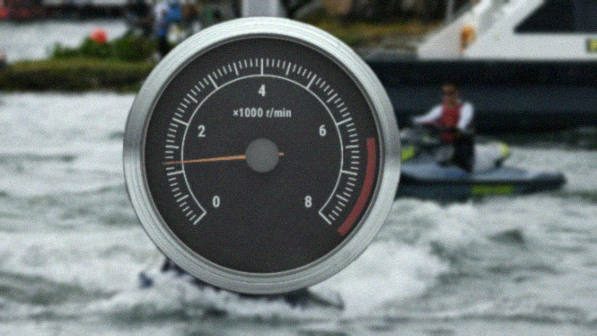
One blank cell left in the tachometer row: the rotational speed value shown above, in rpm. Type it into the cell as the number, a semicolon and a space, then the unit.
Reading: 1200; rpm
